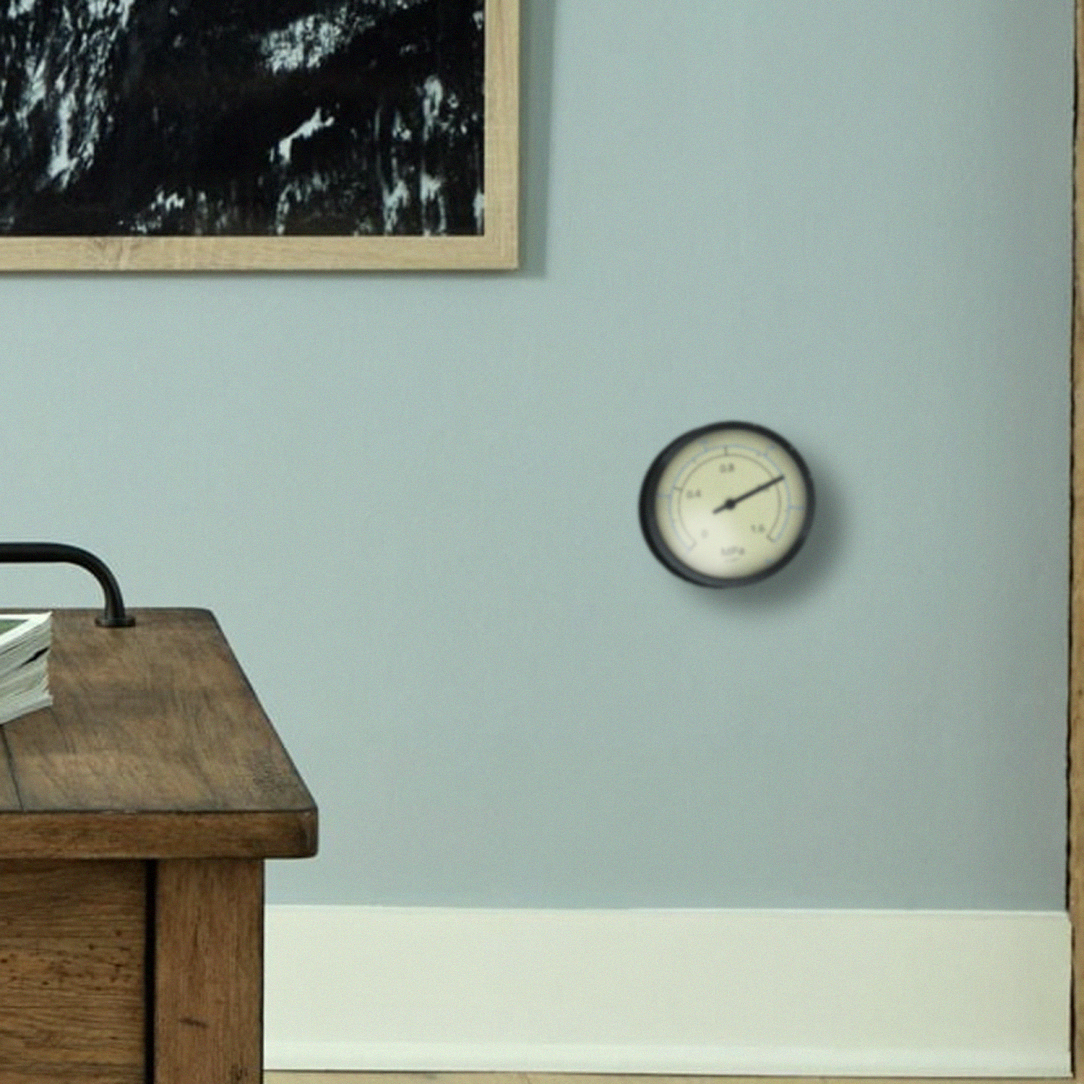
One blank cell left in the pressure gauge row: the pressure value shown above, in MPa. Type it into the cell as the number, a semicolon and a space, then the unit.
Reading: 1.2; MPa
